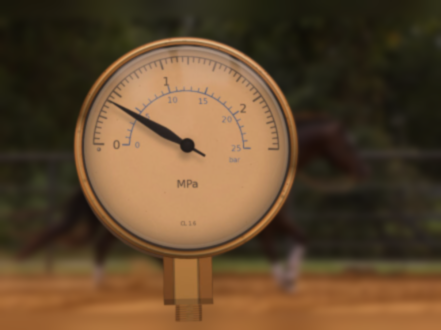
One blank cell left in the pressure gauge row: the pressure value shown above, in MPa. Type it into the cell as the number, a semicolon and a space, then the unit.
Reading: 0.4; MPa
